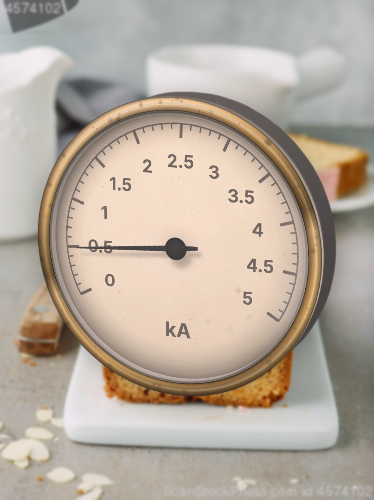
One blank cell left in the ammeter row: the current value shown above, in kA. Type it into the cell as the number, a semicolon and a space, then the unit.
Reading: 0.5; kA
